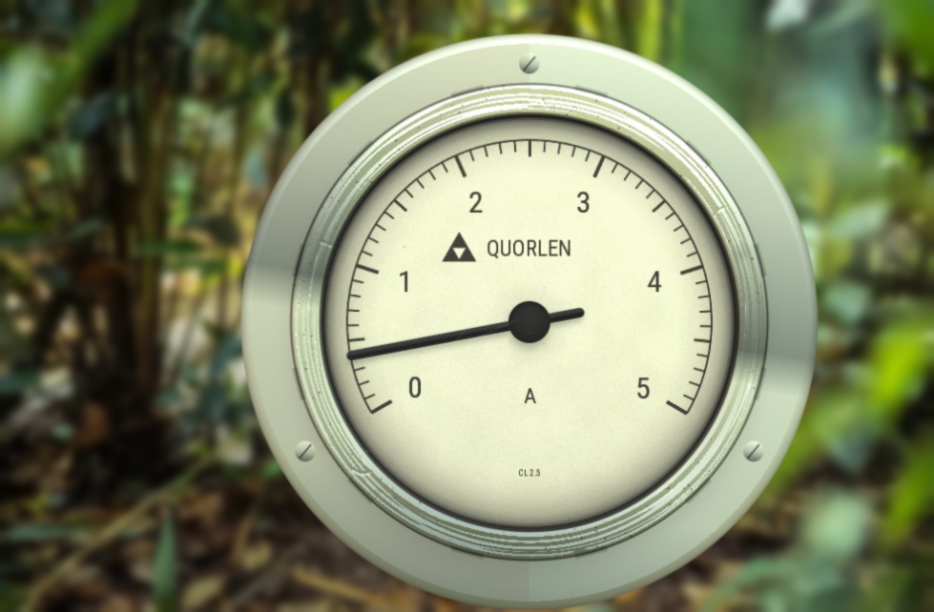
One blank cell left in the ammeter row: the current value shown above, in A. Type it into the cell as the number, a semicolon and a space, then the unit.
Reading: 0.4; A
